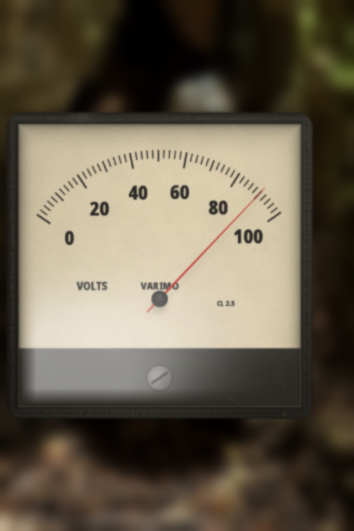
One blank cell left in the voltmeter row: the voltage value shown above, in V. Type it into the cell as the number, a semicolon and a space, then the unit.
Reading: 90; V
